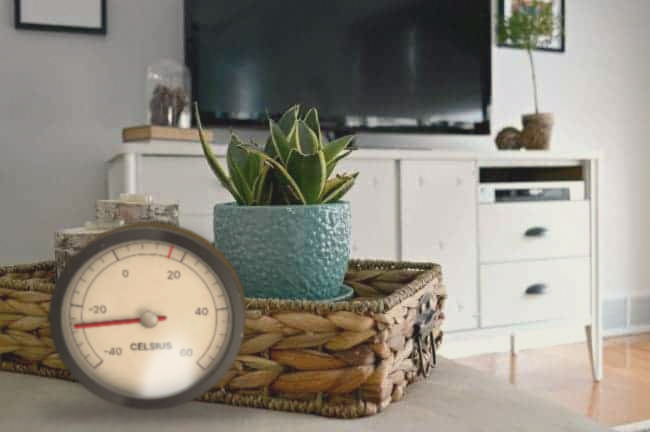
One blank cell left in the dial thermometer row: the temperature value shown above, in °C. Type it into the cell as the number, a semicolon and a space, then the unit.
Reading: -26; °C
